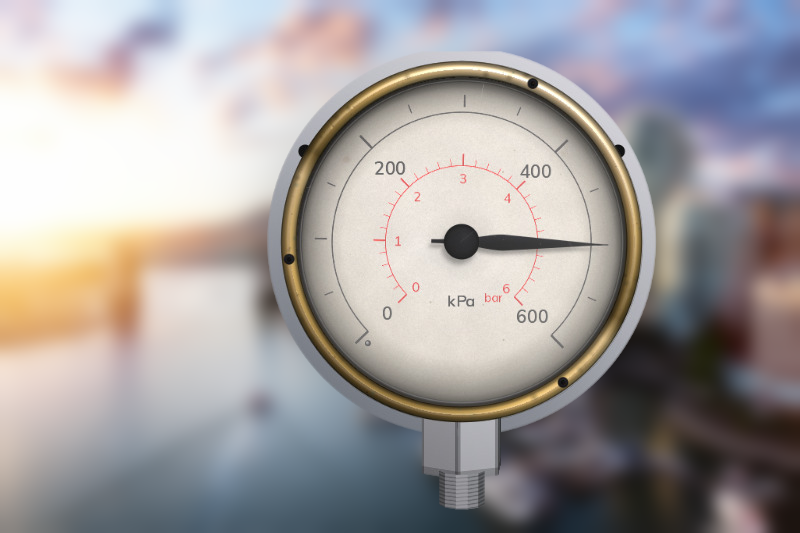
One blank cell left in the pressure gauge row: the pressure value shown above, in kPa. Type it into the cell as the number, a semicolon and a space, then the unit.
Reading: 500; kPa
